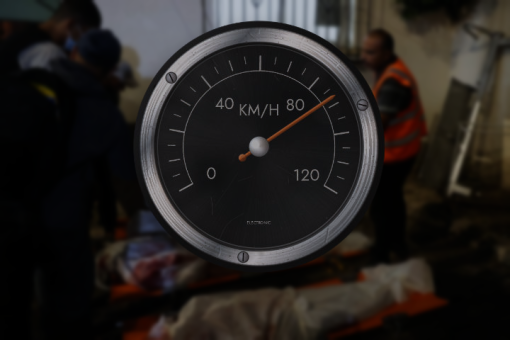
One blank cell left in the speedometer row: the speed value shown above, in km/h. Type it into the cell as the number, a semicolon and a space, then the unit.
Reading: 87.5; km/h
